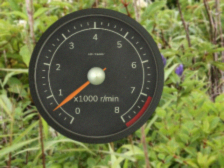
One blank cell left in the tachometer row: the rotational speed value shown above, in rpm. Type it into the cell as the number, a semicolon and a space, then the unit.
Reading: 600; rpm
